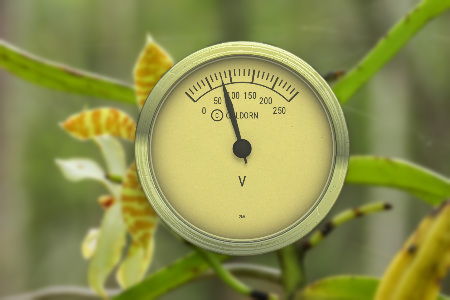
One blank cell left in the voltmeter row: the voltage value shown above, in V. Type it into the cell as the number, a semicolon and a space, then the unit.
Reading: 80; V
